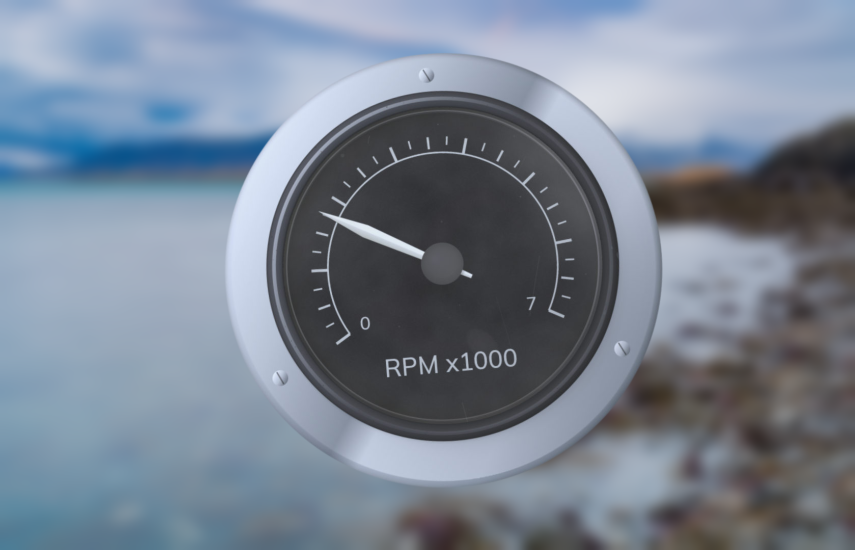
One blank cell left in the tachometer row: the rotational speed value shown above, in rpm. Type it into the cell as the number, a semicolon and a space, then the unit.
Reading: 1750; rpm
